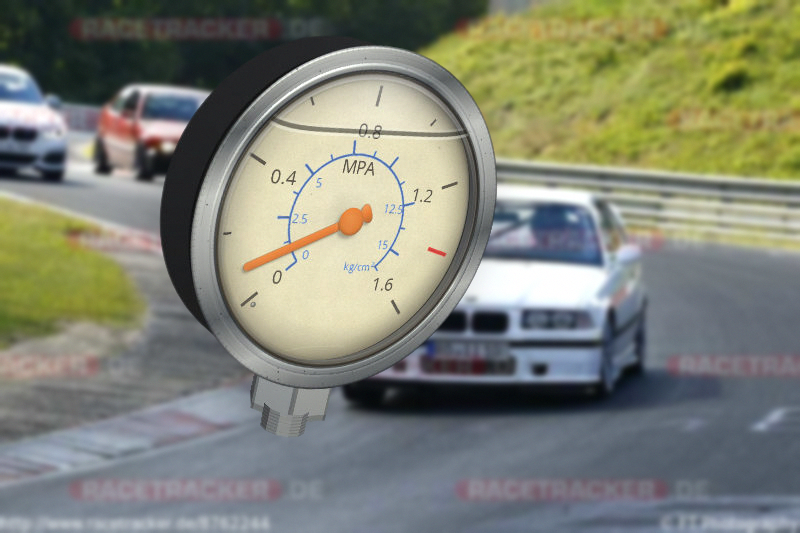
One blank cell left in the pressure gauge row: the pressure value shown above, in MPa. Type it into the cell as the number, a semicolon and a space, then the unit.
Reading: 0.1; MPa
